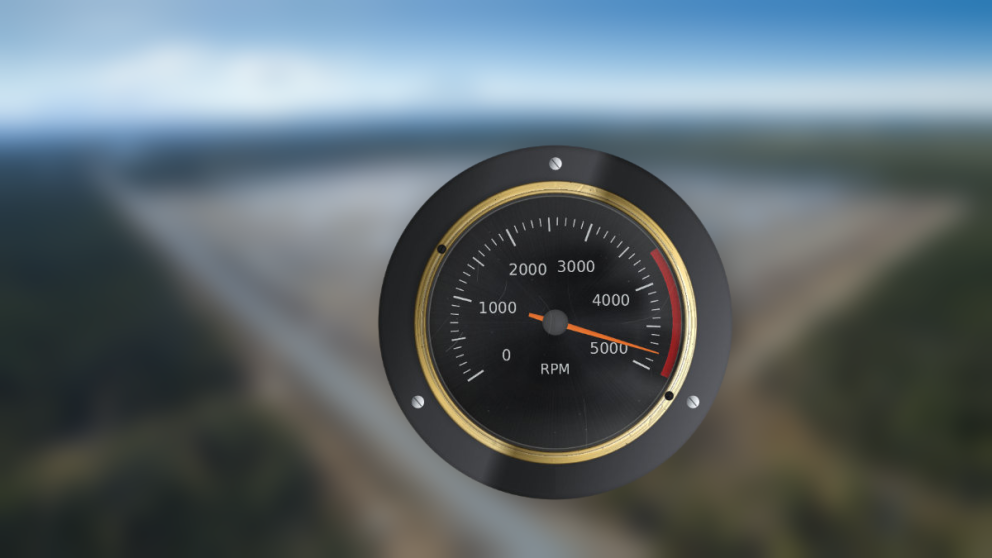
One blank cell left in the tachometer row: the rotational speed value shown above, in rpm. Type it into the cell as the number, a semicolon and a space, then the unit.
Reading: 4800; rpm
